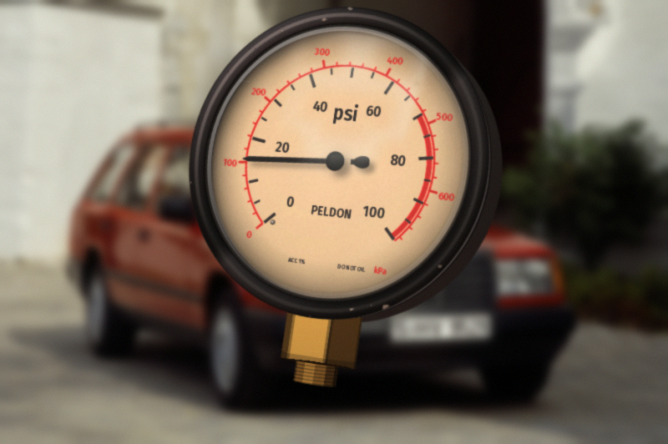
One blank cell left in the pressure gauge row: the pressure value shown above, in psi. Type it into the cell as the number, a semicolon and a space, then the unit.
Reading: 15; psi
